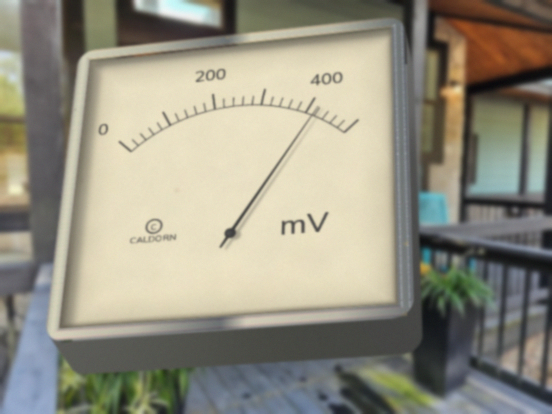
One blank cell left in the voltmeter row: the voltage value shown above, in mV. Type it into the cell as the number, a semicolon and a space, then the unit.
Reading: 420; mV
